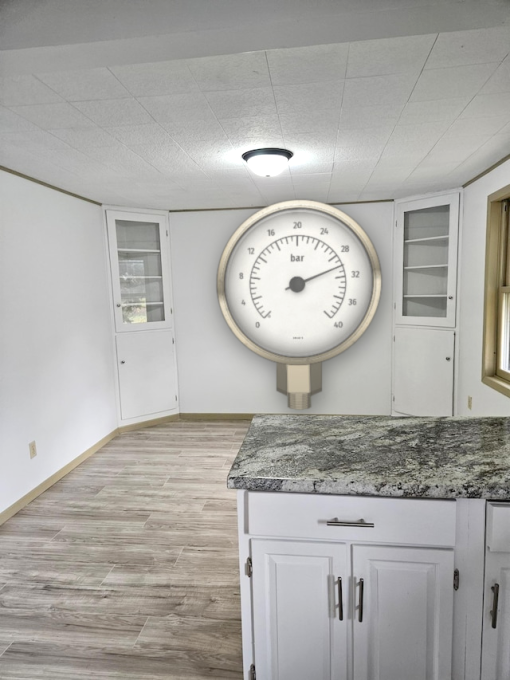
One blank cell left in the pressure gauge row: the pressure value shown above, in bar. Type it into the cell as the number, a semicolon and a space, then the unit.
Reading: 30; bar
